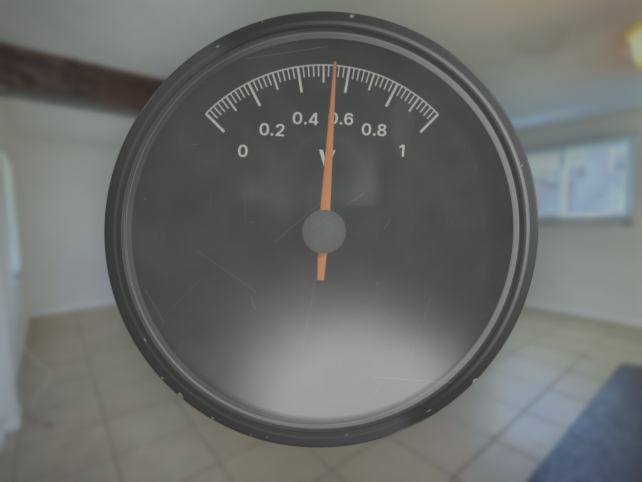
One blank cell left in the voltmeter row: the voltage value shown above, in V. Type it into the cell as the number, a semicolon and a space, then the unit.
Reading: 0.54; V
